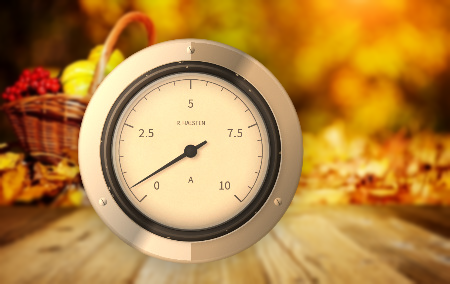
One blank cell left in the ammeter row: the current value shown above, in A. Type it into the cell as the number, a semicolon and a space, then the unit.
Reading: 0.5; A
